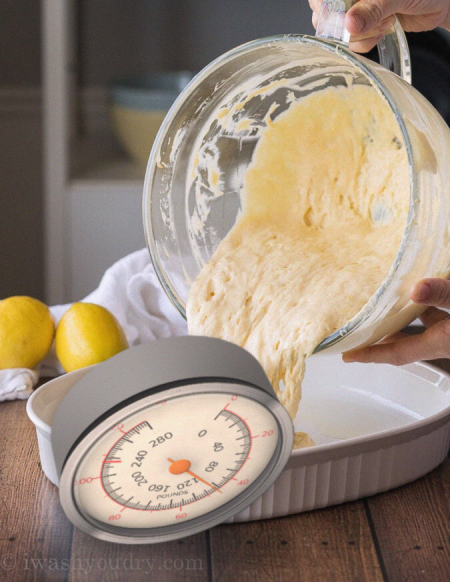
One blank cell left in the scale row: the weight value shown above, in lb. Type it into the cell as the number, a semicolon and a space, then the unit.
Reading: 100; lb
